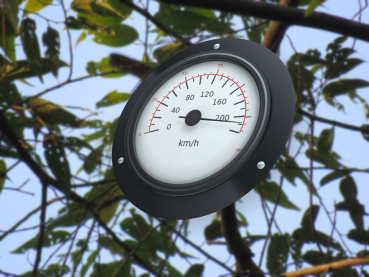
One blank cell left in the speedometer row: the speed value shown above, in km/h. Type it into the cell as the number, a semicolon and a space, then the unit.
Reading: 210; km/h
